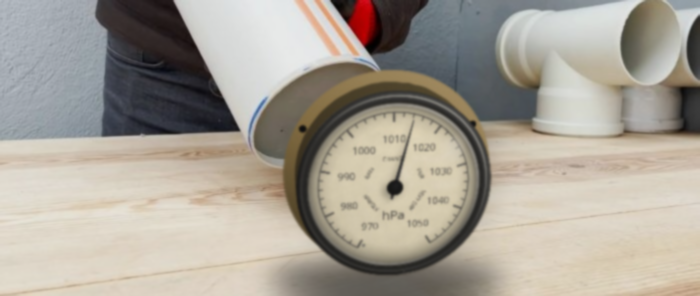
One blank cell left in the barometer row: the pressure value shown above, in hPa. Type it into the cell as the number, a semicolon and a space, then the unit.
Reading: 1014; hPa
